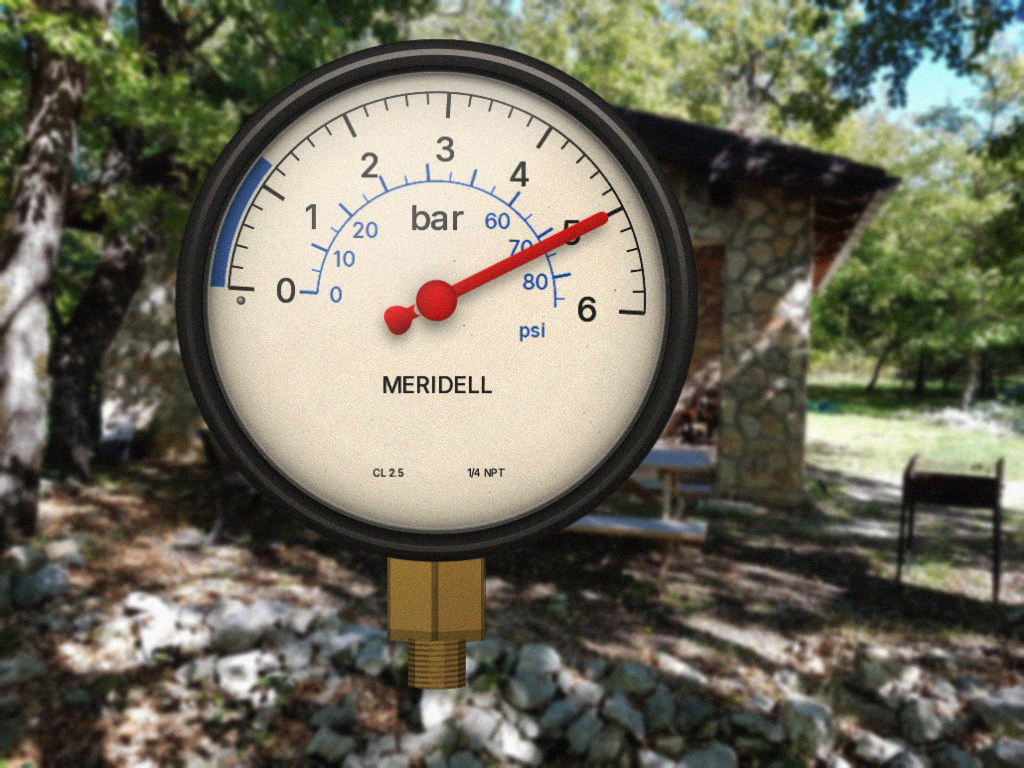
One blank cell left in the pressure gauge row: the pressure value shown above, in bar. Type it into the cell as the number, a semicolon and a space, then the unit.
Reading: 5; bar
